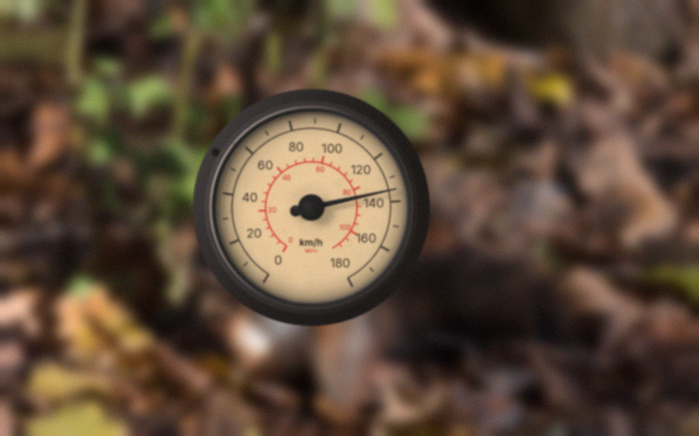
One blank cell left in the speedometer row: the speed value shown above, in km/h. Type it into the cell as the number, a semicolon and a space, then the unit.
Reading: 135; km/h
